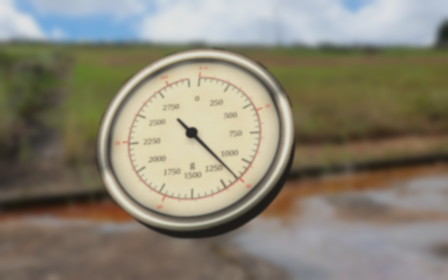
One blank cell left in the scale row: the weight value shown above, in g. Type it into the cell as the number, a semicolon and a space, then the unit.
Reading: 1150; g
